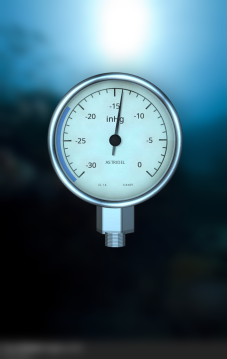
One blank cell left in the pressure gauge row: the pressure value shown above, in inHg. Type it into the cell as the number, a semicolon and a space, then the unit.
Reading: -14; inHg
